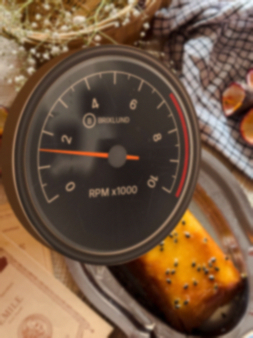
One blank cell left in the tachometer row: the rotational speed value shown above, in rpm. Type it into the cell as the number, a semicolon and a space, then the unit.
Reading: 1500; rpm
